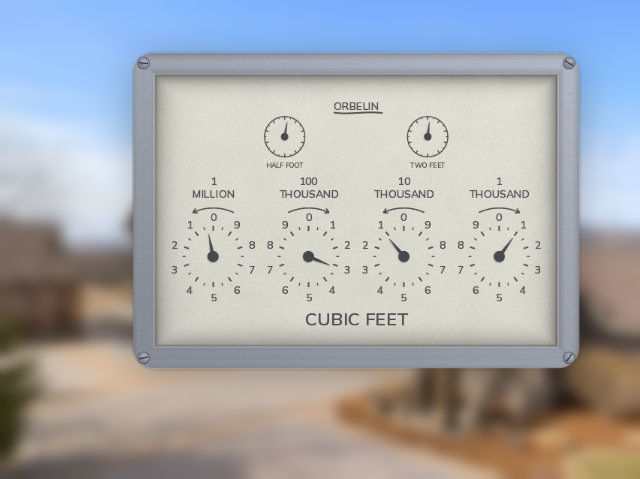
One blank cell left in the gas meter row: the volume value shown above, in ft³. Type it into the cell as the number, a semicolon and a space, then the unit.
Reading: 31100; ft³
